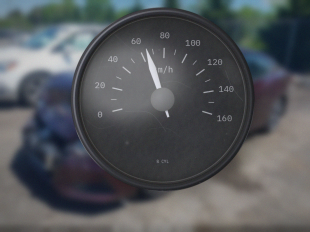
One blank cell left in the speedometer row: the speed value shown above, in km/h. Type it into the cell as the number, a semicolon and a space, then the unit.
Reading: 65; km/h
